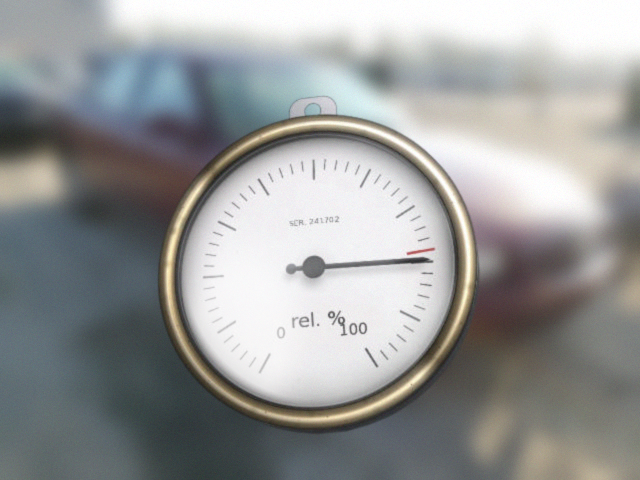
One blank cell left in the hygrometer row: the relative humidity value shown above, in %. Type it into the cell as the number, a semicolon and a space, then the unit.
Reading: 80; %
